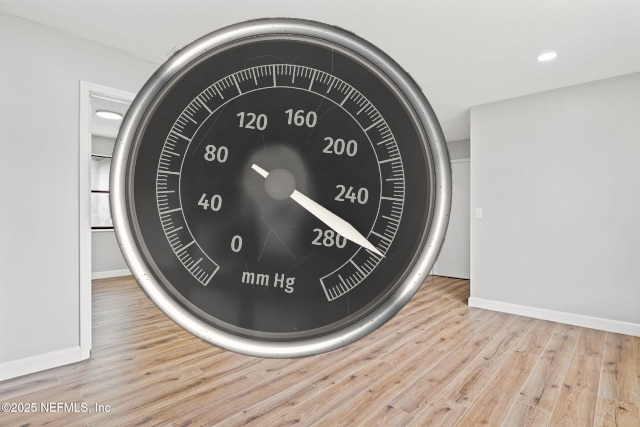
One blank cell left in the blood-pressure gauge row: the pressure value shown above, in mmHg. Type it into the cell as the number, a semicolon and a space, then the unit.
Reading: 268; mmHg
